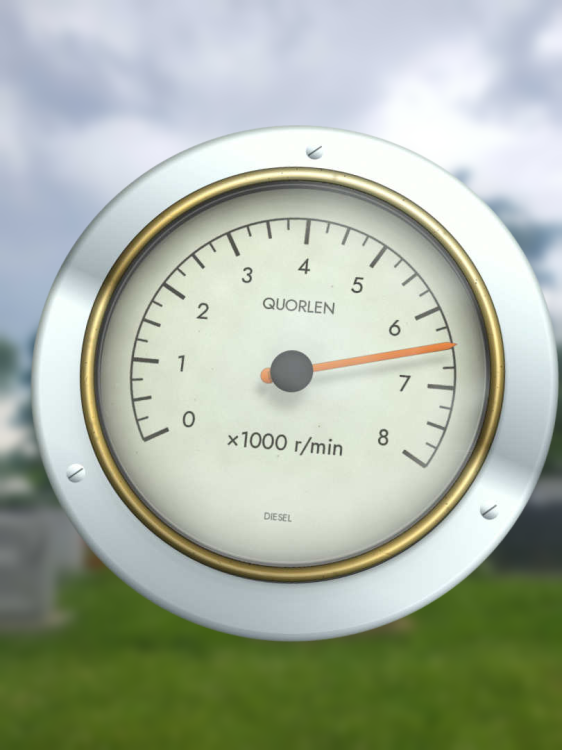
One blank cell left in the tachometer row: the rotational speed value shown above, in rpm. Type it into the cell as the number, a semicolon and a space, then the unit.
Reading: 6500; rpm
